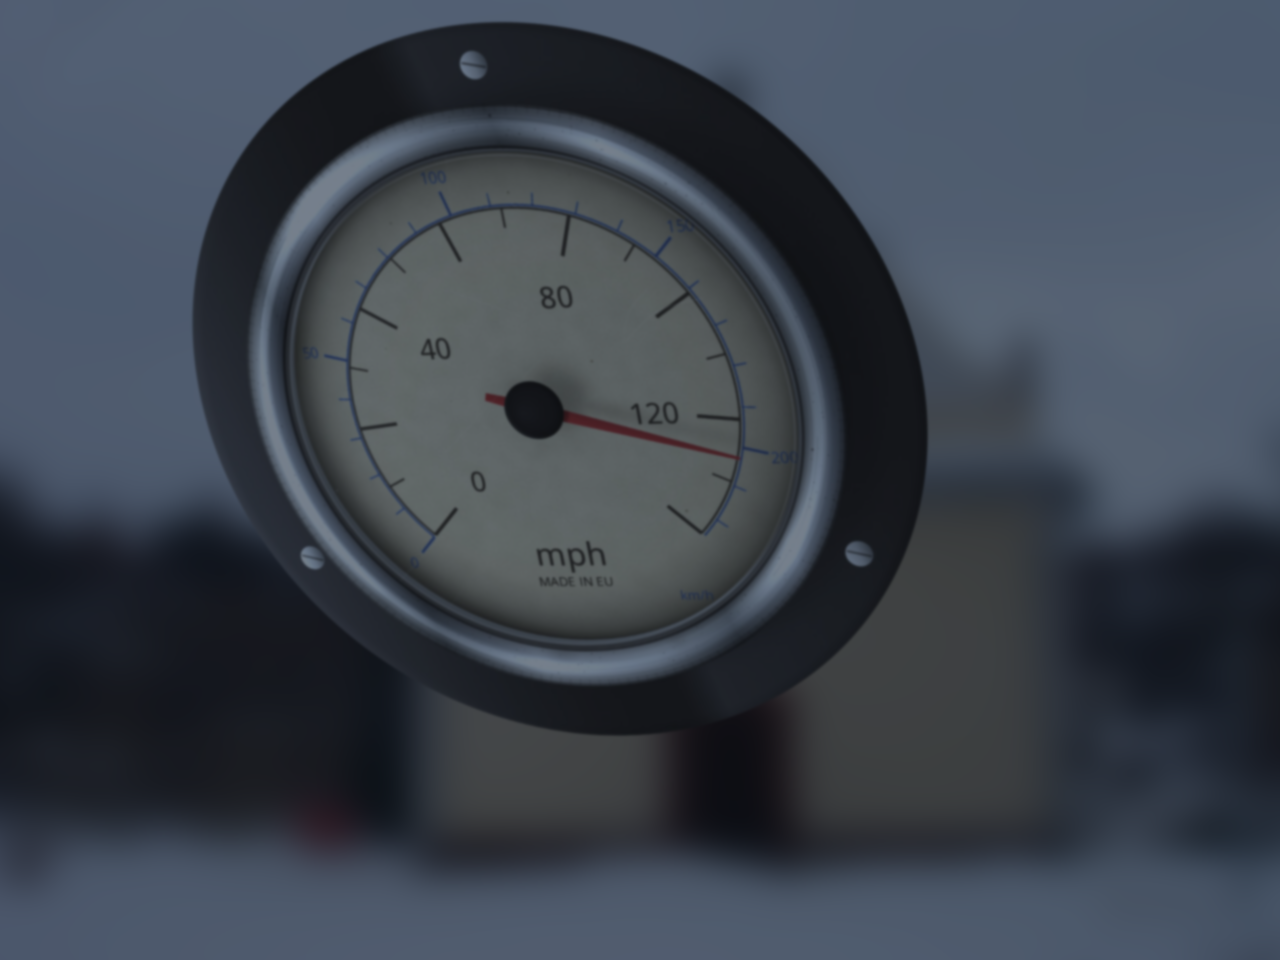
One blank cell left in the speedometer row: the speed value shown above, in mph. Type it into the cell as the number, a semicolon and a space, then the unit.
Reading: 125; mph
